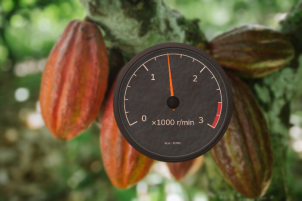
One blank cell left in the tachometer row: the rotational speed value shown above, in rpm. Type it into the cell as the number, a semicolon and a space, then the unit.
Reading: 1400; rpm
